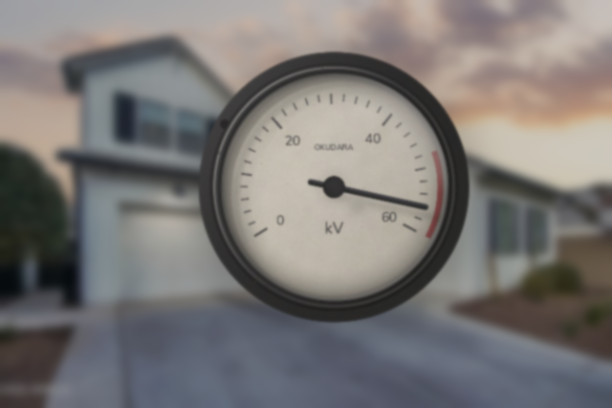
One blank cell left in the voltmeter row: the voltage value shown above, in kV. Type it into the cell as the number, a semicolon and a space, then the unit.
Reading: 56; kV
